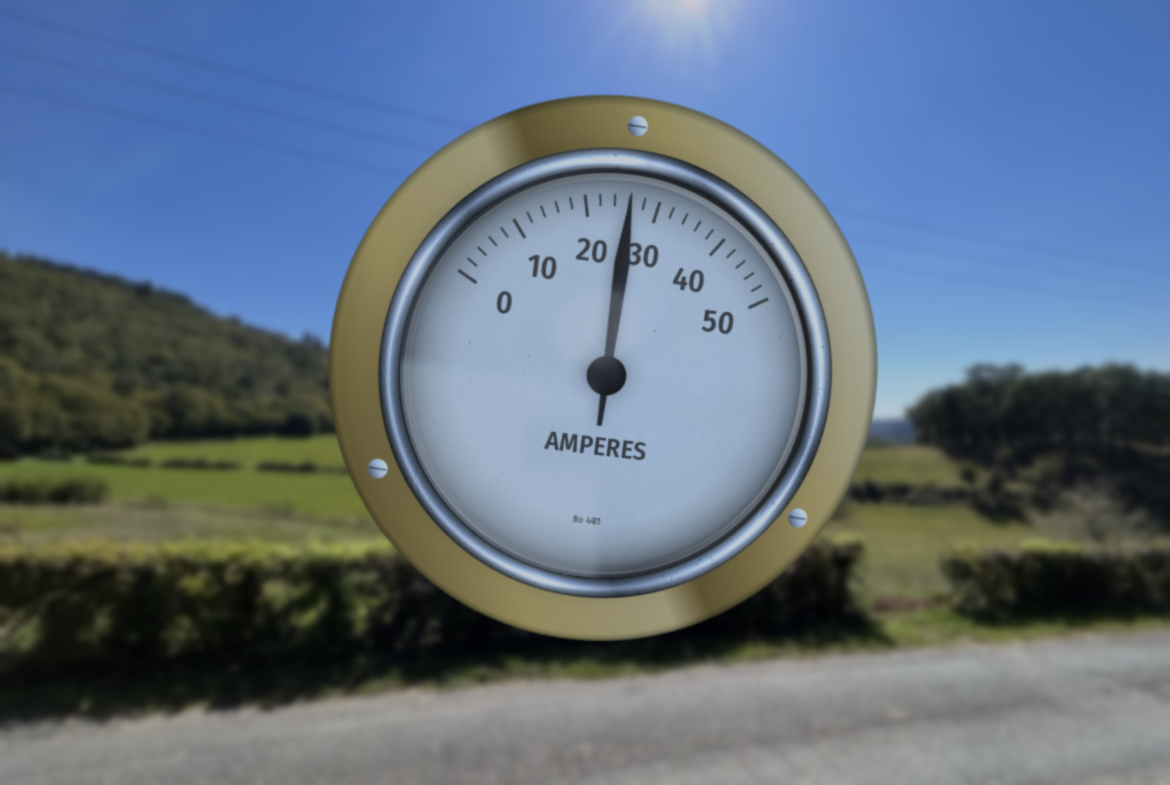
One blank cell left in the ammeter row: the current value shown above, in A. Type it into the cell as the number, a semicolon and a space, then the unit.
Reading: 26; A
